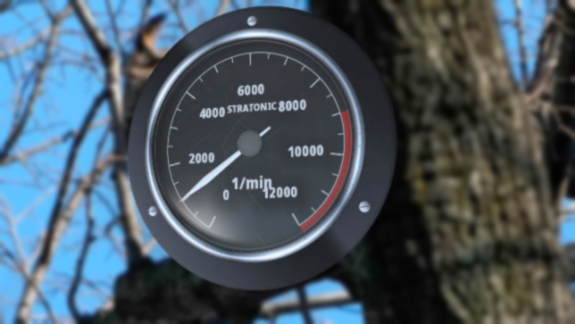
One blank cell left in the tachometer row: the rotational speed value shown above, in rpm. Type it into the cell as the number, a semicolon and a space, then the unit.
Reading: 1000; rpm
